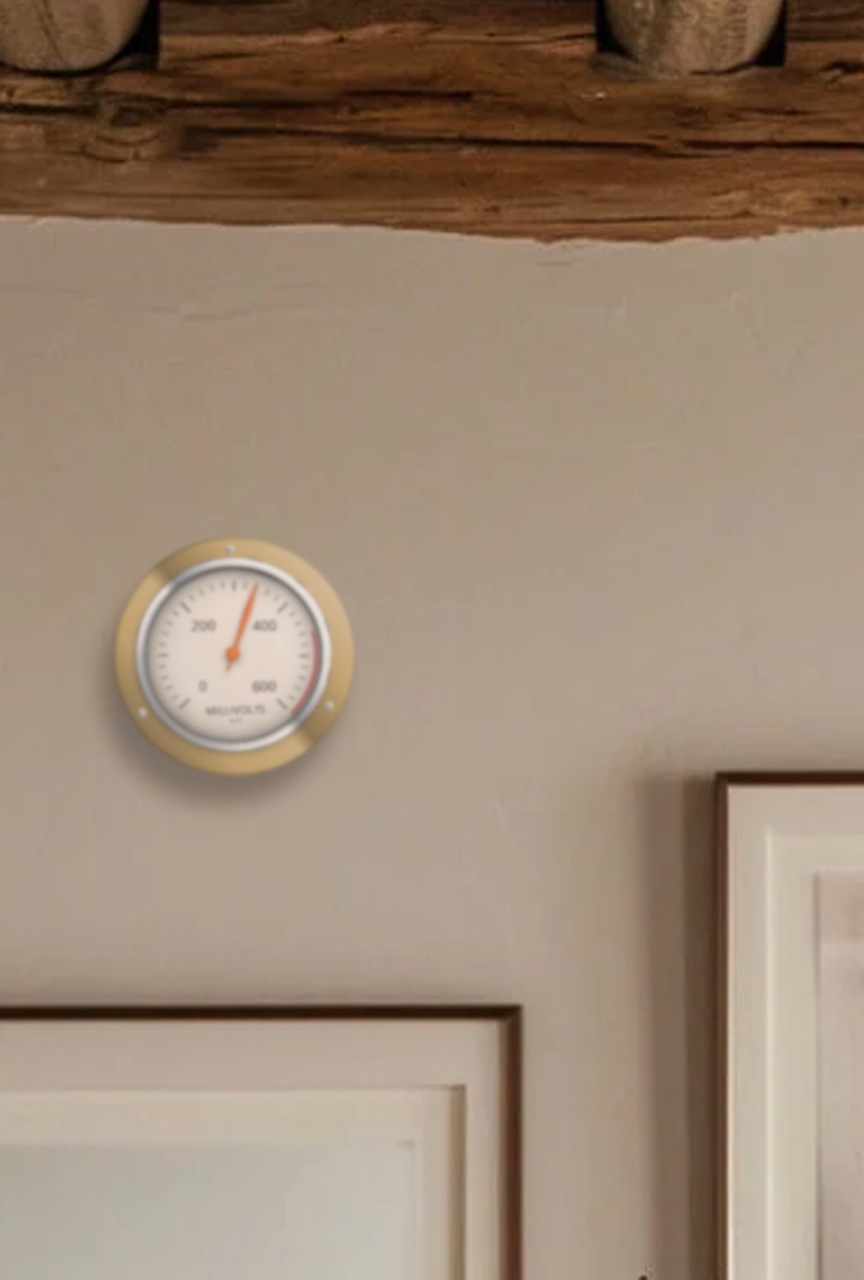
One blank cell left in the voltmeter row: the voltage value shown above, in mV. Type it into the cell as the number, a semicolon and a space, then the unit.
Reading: 340; mV
